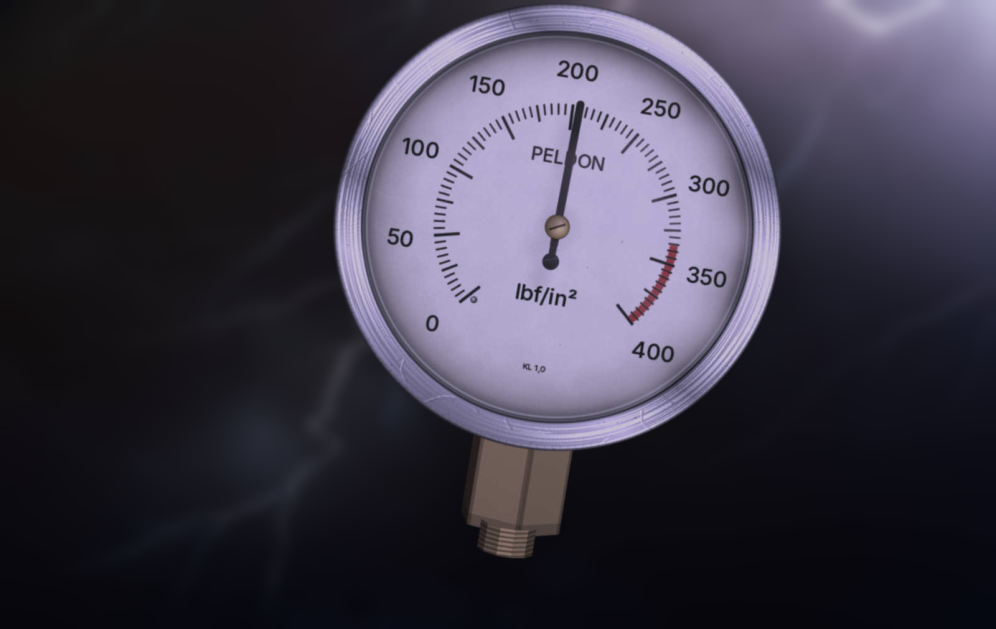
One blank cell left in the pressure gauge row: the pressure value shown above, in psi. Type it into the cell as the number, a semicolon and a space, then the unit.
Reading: 205; psi
